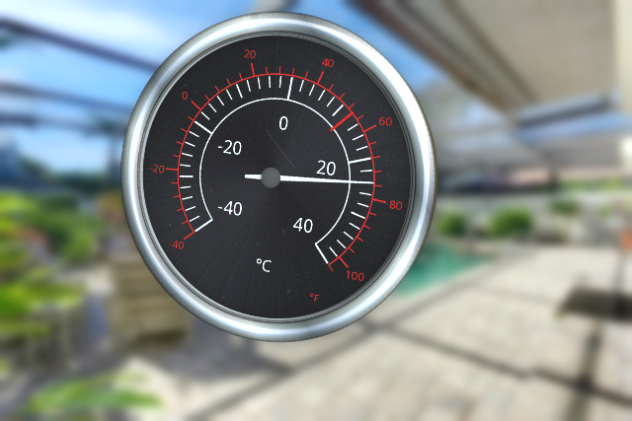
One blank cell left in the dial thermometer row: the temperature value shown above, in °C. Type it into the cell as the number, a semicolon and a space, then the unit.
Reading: 24; °C
